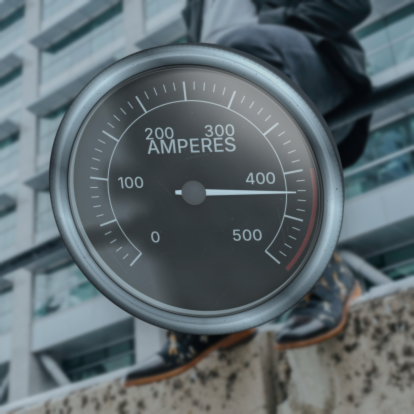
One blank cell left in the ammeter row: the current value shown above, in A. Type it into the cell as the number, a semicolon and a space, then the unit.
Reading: 420; A
